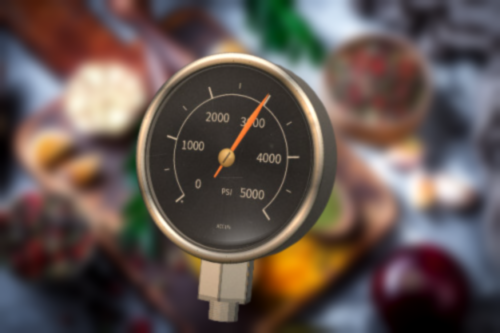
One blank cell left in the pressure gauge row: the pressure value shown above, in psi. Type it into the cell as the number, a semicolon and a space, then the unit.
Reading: 3000; psi
